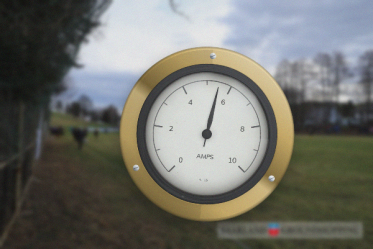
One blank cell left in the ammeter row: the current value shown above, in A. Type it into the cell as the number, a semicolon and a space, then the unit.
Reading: 5.5; A
